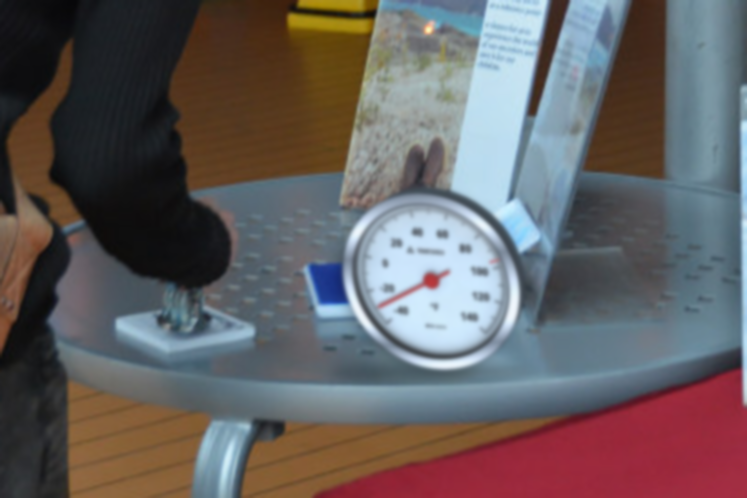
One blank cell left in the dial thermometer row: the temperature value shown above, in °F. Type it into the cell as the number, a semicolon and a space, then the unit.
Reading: -30; °F
